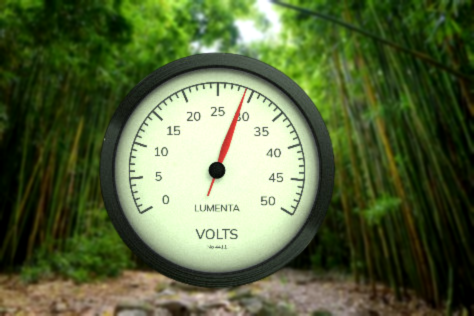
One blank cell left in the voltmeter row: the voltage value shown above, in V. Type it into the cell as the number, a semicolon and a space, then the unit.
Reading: 29; V
